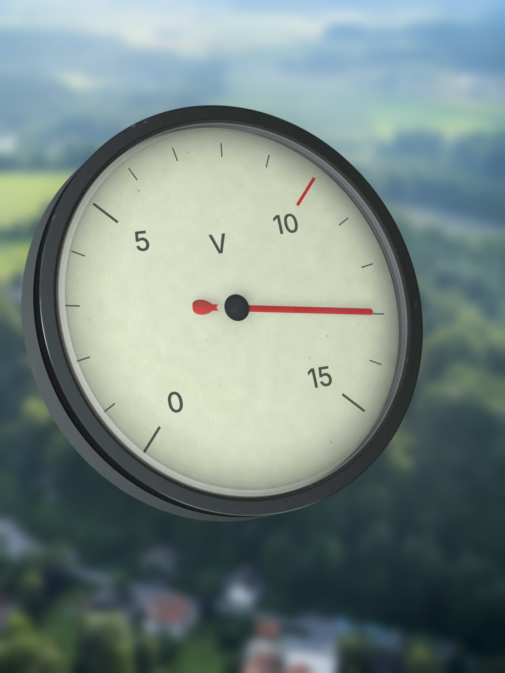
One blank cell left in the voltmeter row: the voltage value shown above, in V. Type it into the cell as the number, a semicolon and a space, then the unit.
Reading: 13; V
